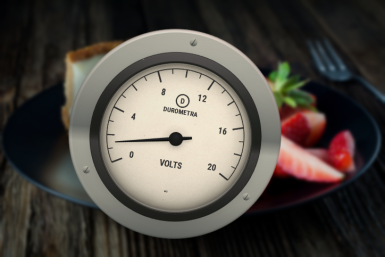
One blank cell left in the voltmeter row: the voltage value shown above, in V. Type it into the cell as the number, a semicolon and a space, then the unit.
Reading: 1.5; V
